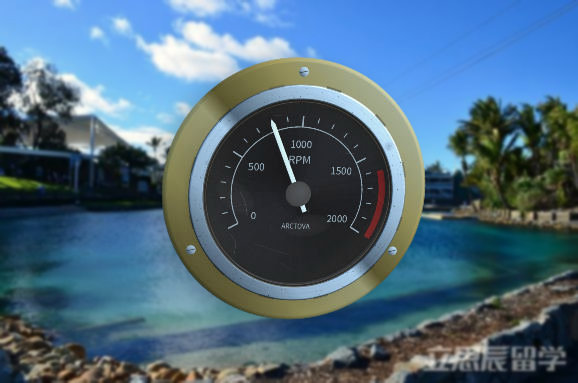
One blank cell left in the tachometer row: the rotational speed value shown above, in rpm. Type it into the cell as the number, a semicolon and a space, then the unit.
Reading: 800; rpm
